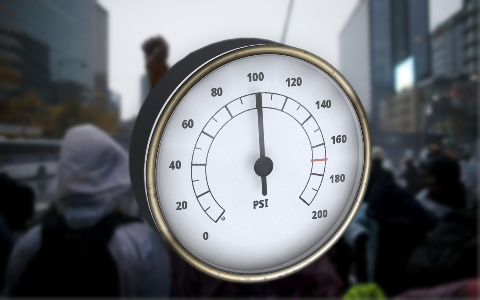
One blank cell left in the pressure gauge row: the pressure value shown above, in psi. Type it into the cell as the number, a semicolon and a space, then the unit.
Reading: 100; psi
